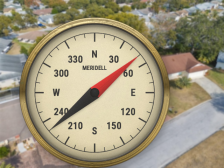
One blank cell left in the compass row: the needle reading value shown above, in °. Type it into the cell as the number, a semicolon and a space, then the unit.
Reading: 50; °
